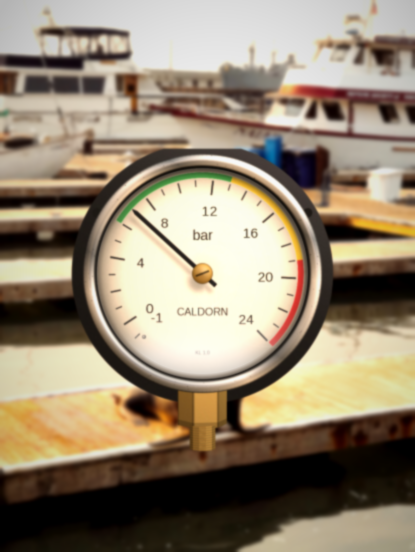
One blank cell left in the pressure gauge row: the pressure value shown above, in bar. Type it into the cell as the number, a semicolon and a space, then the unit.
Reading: 7; bar
